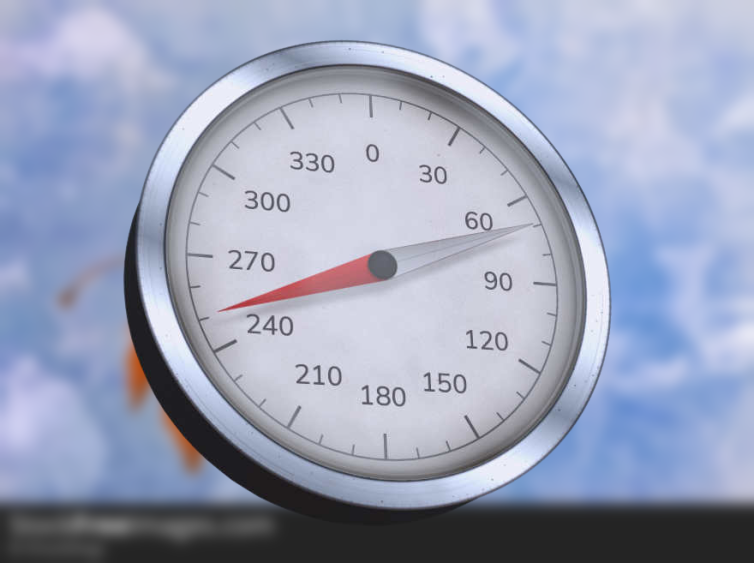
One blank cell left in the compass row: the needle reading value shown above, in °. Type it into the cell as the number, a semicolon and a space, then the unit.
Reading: 250; °
